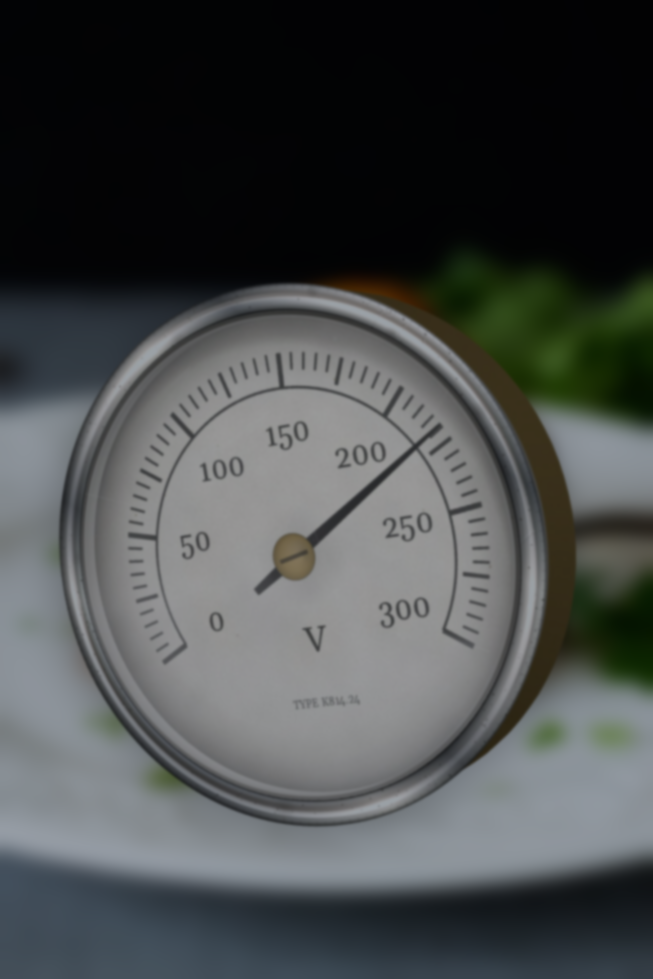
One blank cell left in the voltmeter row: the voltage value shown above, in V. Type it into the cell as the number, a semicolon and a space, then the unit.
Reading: 220; V
